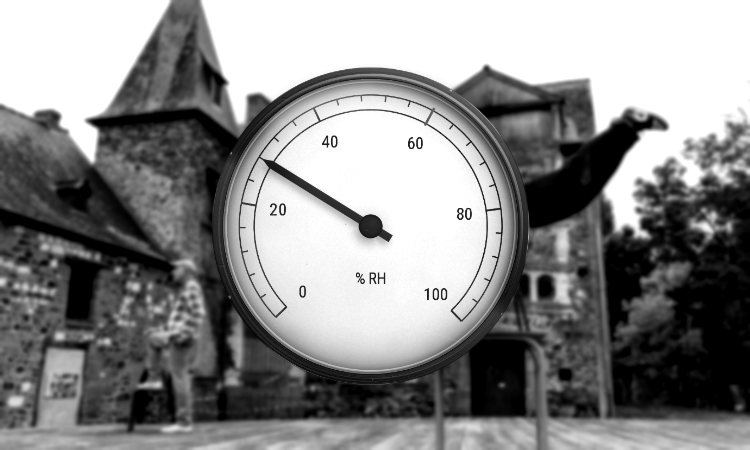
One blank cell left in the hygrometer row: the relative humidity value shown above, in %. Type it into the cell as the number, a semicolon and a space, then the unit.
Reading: 28; %
